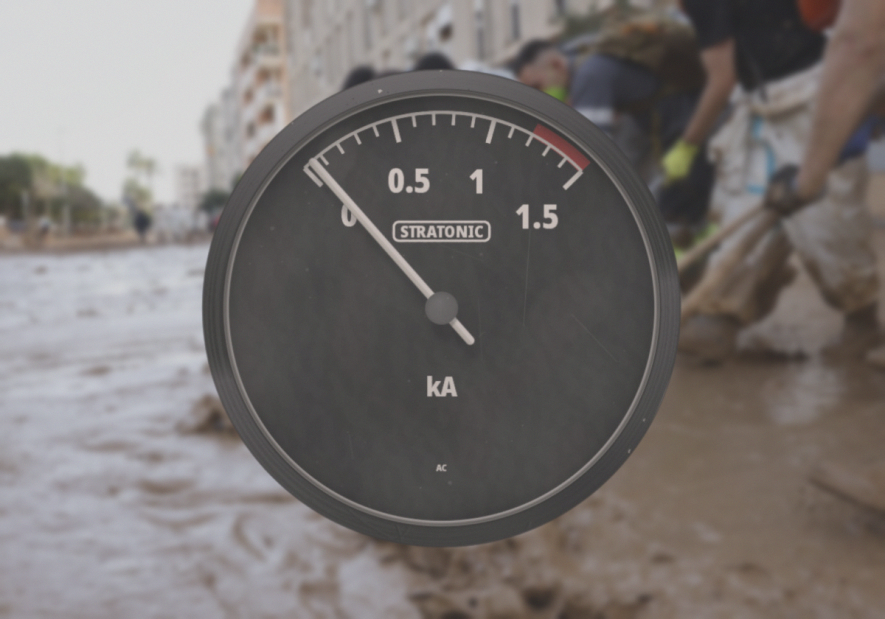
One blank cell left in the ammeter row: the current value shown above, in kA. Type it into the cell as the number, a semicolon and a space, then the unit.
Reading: 0.05; kA
